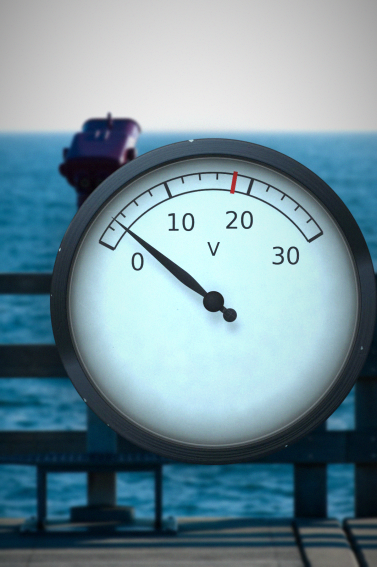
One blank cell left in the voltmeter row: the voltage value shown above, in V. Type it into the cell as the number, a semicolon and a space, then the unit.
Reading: 3; V
